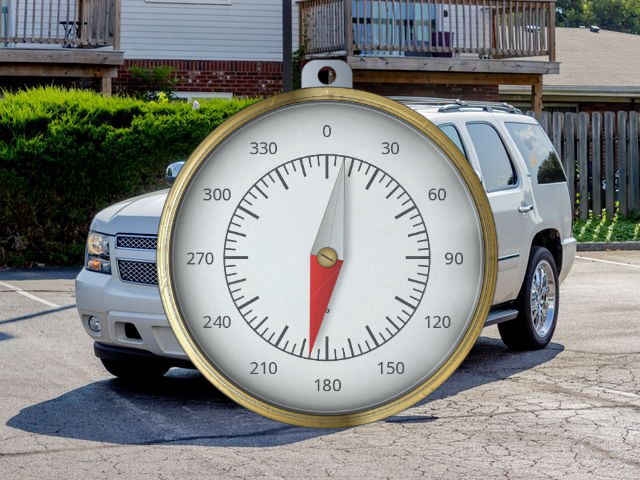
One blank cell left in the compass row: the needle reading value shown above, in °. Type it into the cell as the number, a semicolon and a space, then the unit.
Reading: 190; °
